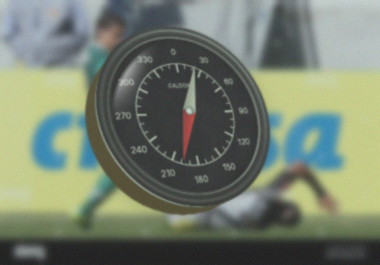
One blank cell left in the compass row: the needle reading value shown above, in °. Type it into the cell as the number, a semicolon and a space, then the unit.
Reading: 200; °
